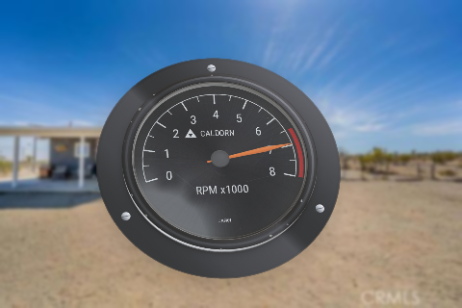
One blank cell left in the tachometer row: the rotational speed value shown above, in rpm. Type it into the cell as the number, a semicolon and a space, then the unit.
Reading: 7000; rpm
